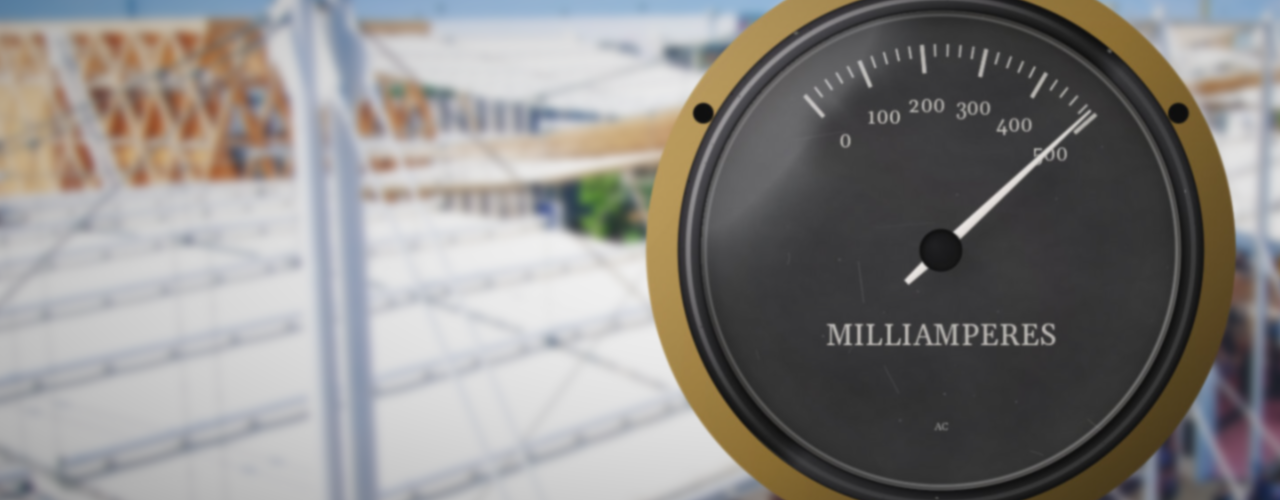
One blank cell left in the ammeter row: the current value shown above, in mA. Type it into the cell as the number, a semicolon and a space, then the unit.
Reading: 490; mA
